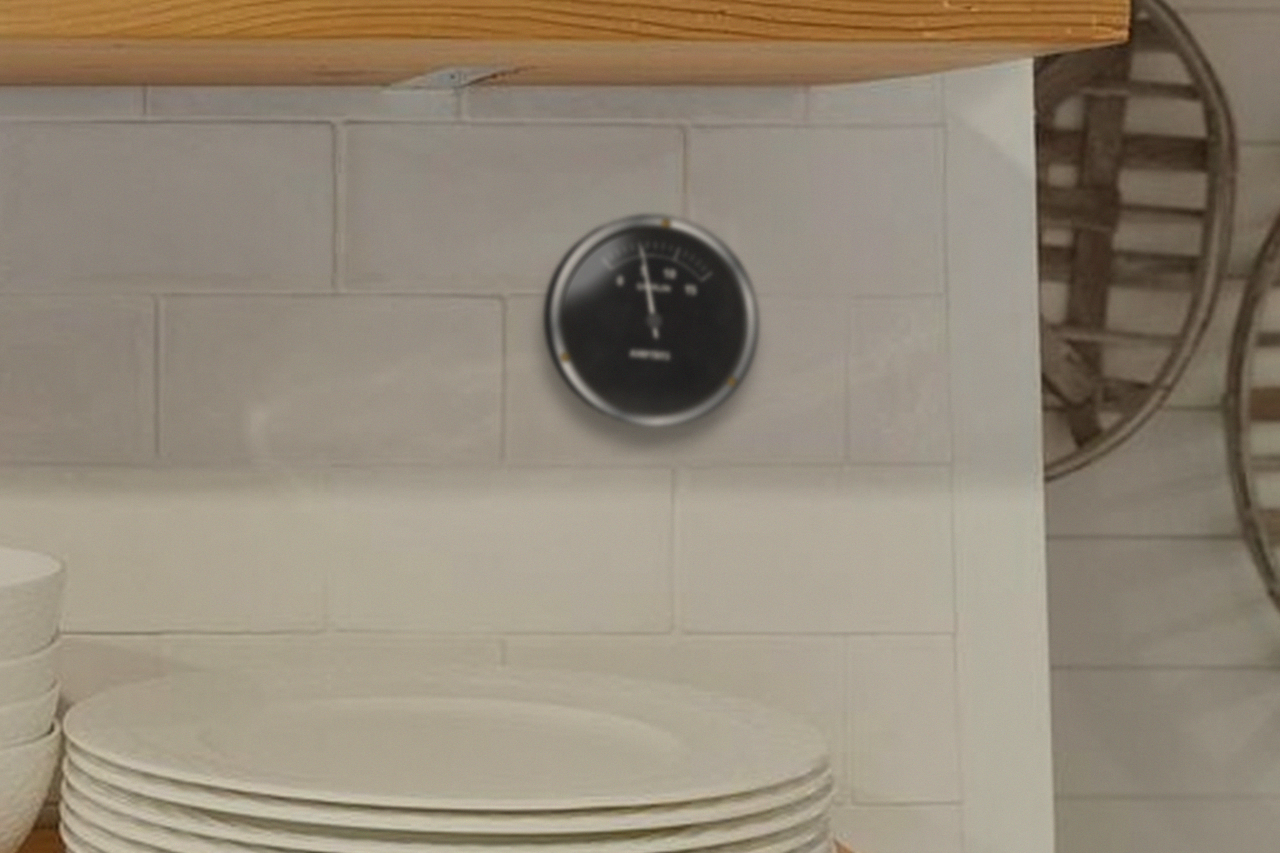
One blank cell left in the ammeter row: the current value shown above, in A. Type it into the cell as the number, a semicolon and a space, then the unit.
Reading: 5; A
